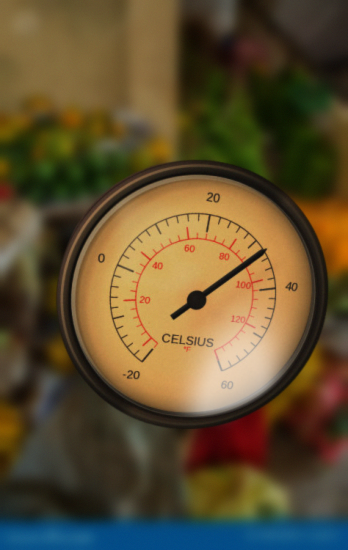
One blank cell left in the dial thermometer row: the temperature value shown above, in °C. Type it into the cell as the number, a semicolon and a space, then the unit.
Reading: 32; °C
